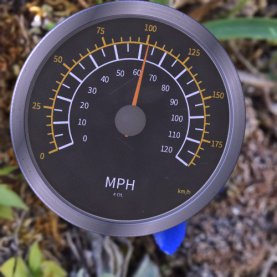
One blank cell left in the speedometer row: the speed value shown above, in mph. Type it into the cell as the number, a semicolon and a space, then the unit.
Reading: 62.5; mph
